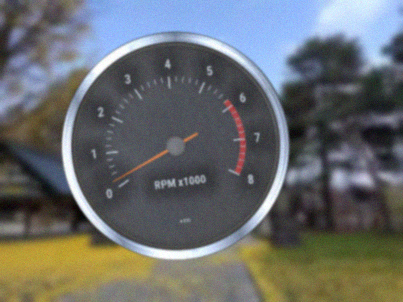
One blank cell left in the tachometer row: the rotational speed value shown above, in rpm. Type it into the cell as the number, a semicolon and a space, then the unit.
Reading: 200; rpm
